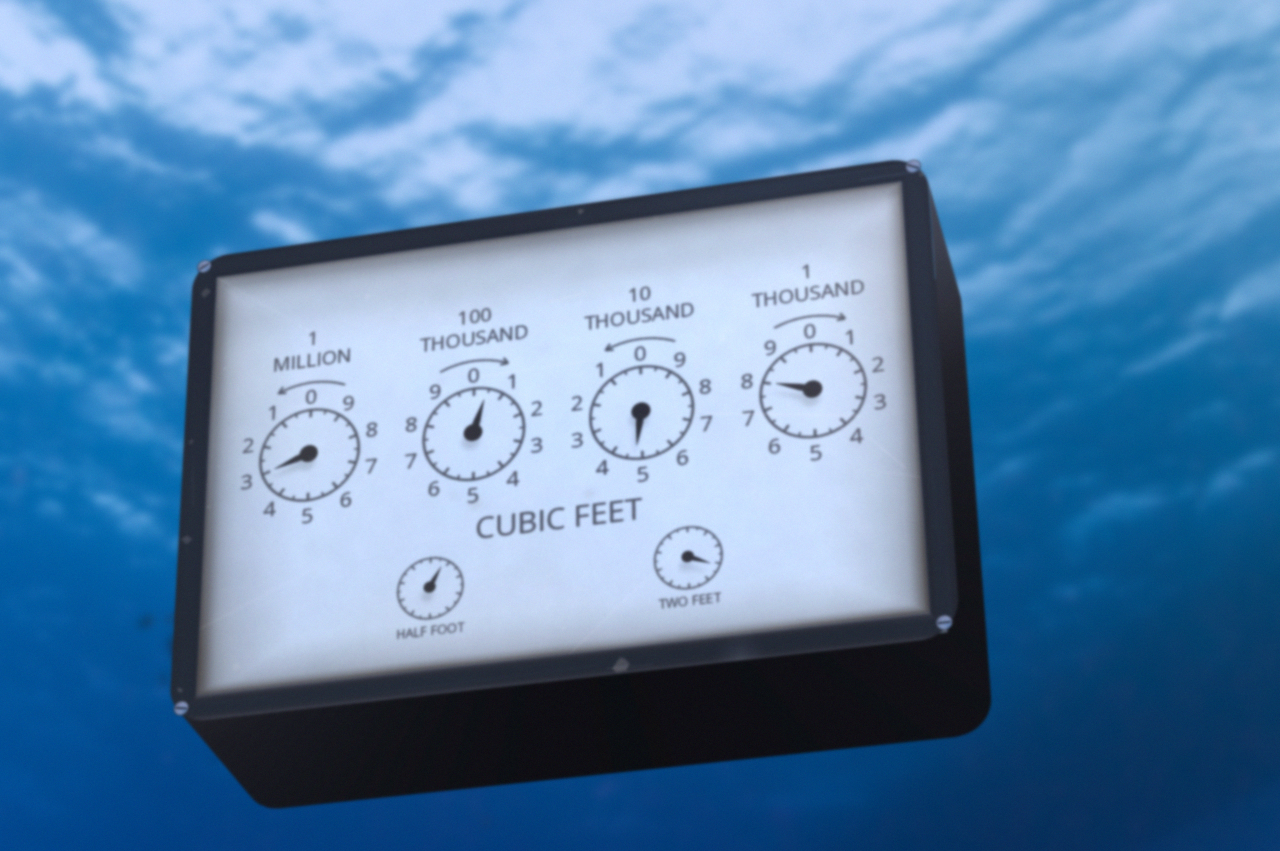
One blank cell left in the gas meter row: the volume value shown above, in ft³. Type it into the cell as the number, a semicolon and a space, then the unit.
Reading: 304800; ft³
